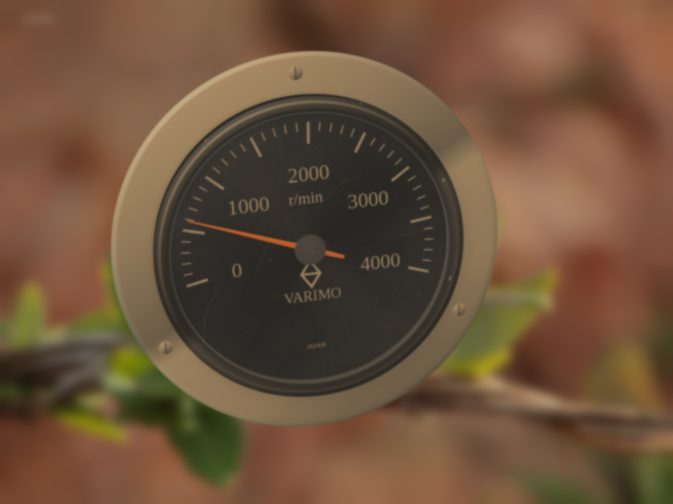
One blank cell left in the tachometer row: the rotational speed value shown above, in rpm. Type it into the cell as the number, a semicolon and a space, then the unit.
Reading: 600; rpm
